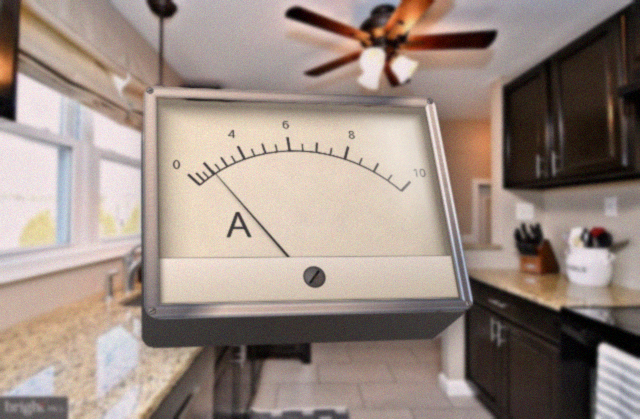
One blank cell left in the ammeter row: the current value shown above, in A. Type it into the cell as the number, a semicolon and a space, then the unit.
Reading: 2; A
